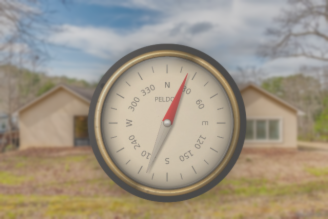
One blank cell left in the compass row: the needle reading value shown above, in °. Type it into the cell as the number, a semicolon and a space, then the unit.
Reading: 22.5; °
